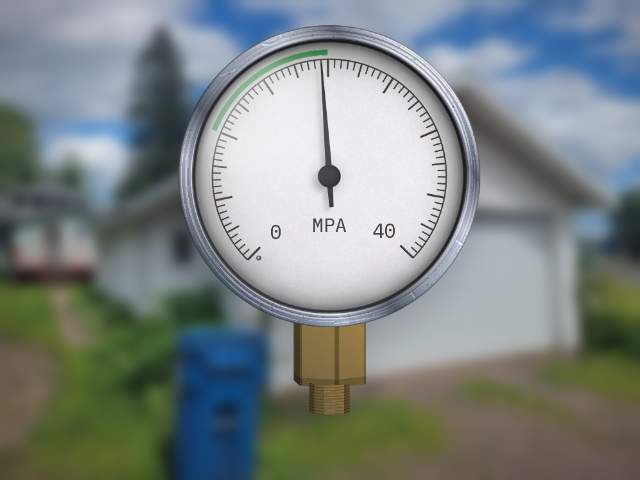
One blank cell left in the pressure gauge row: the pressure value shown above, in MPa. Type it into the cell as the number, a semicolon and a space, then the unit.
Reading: 19.5; MPa
